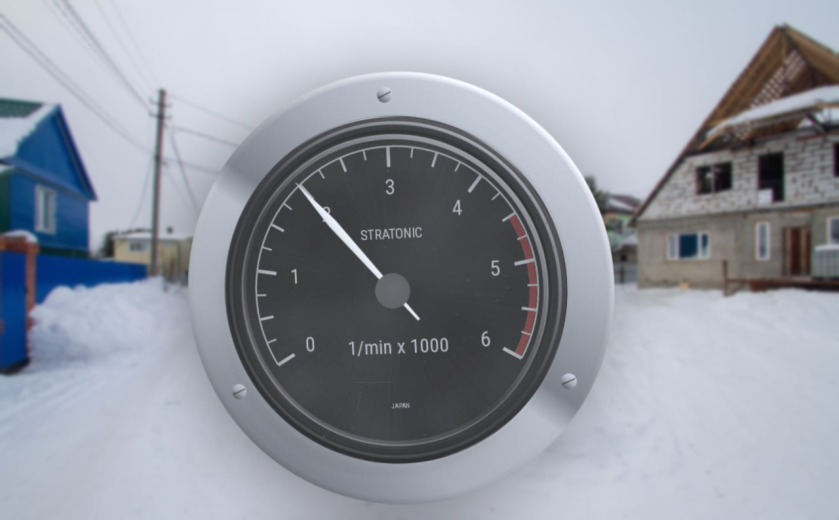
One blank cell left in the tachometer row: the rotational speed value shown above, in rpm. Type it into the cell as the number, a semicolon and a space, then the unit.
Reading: 2000; rpm
